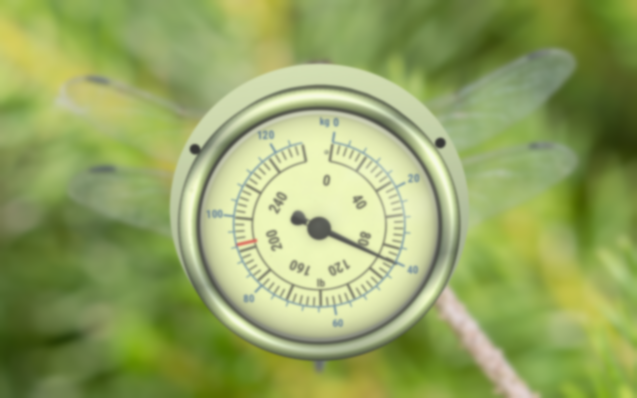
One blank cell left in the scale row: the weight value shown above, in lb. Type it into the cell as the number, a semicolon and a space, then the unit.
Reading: 88; lb
